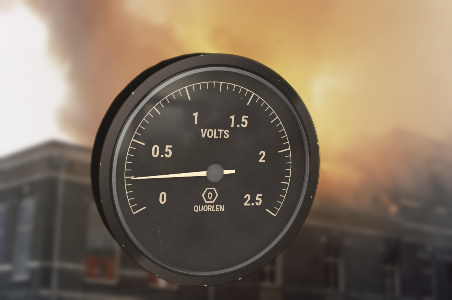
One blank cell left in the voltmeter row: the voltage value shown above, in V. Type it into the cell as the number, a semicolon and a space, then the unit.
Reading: 0.25; V
